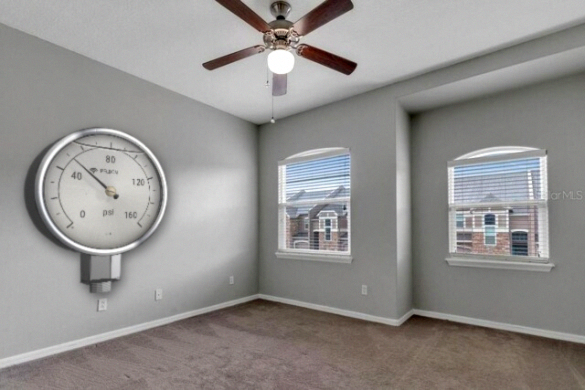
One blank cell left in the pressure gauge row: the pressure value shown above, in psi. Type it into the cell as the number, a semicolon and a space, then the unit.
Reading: 50; psi
